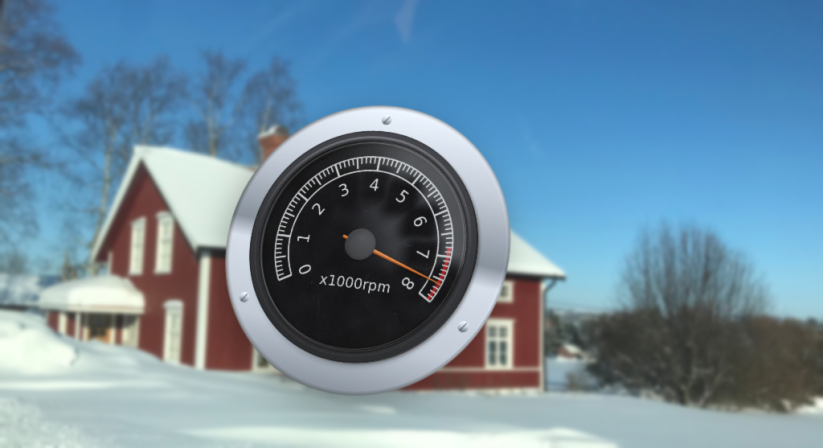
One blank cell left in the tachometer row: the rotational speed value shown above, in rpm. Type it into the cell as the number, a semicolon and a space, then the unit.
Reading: 7600; rpm
